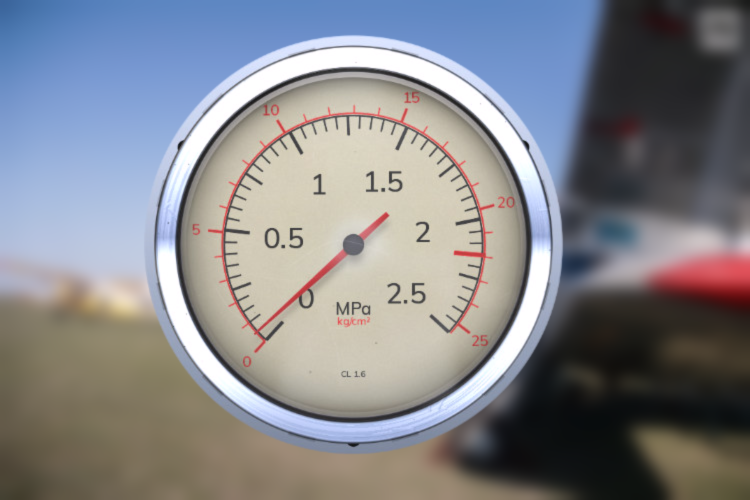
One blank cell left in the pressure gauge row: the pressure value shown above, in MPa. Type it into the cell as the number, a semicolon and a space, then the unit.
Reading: 0.05; MPa
